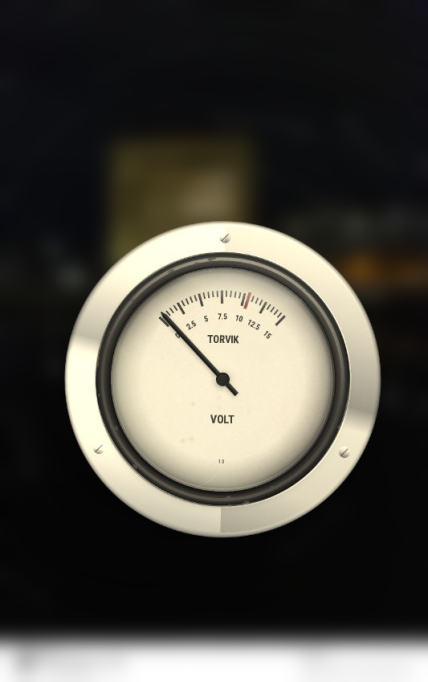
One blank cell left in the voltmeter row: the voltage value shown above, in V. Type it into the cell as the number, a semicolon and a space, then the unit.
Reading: 0.5; V
